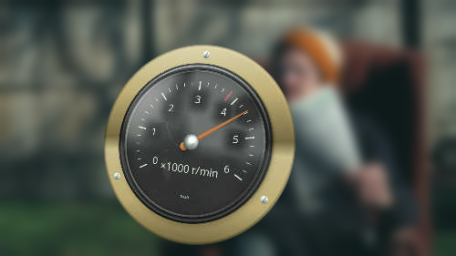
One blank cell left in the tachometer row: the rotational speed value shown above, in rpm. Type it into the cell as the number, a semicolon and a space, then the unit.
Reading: 4400; rpm
